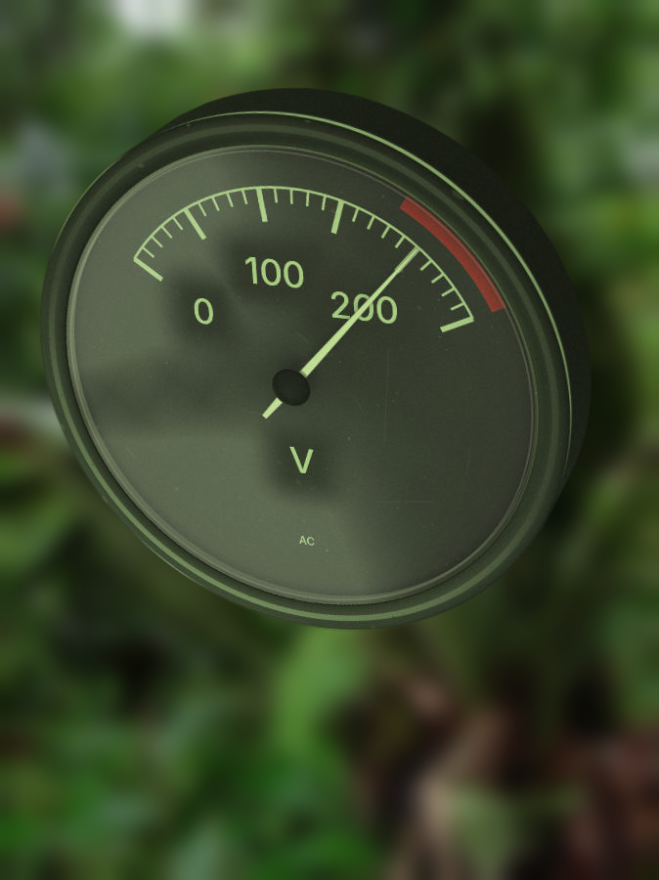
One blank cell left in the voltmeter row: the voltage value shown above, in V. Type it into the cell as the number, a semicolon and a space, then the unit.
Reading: 200; V
